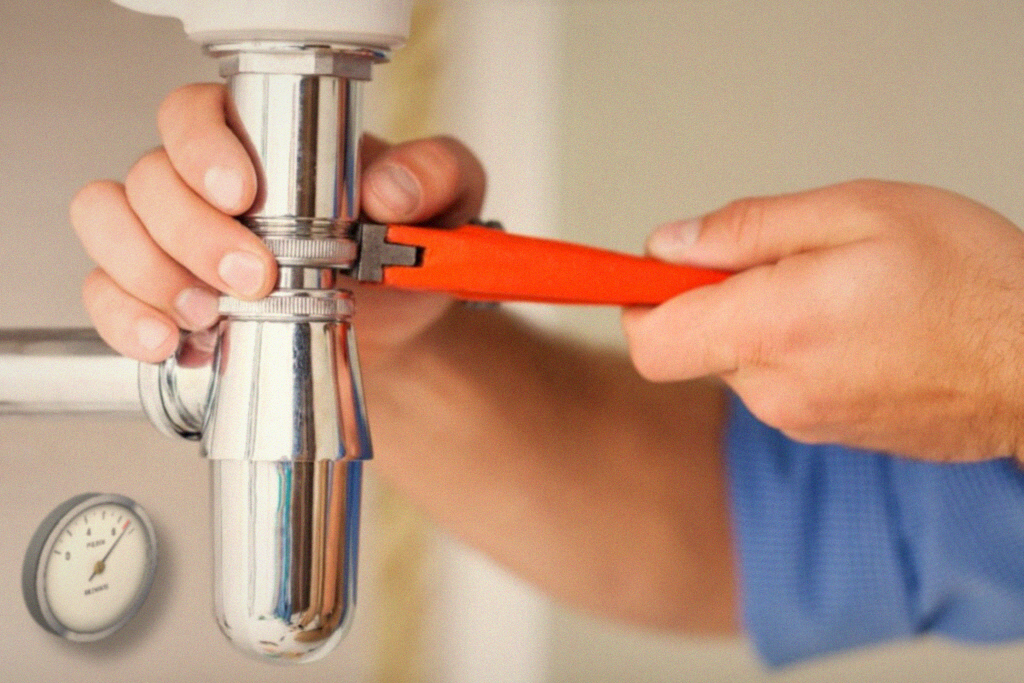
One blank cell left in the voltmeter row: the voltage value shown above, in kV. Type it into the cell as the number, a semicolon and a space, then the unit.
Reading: 9; kV
